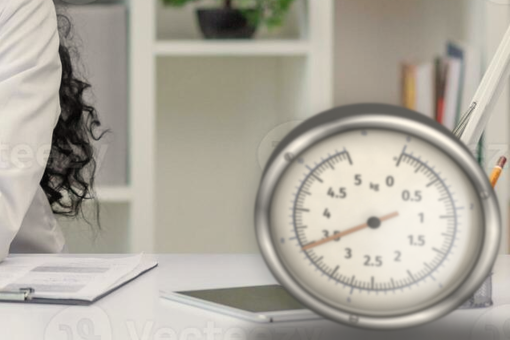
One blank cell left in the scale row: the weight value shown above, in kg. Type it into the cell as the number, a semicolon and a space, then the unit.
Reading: 3.5; kg
